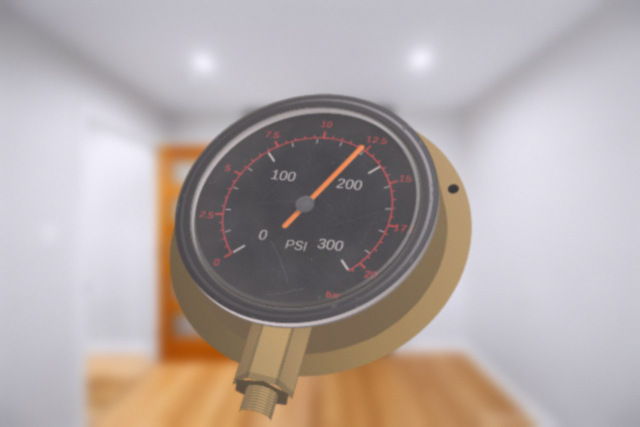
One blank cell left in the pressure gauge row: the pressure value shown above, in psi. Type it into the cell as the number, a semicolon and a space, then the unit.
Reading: 180; psi
